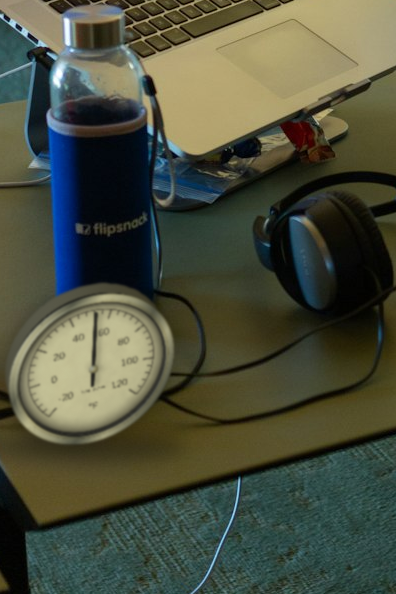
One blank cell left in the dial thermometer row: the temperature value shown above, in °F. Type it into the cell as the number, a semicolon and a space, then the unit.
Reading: 52; °F
